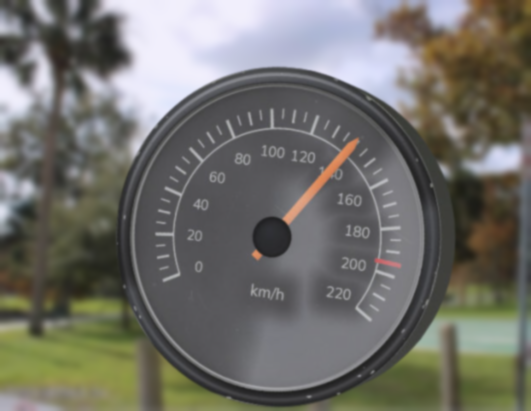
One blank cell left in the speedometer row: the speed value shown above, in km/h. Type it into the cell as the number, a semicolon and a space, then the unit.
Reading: 140; km/h
